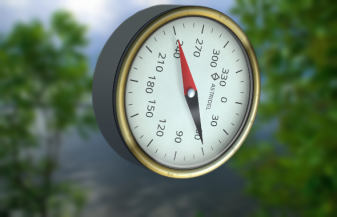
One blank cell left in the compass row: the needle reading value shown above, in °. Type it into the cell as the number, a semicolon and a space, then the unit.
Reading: 240; °
